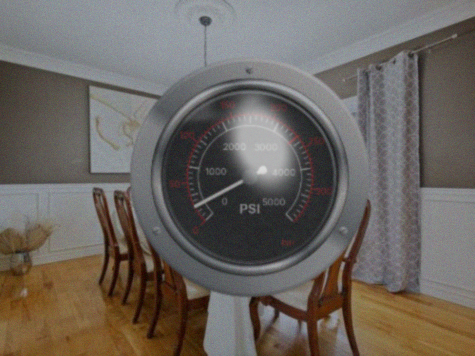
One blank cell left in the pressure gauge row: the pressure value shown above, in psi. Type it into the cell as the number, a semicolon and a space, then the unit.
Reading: 300; psi
